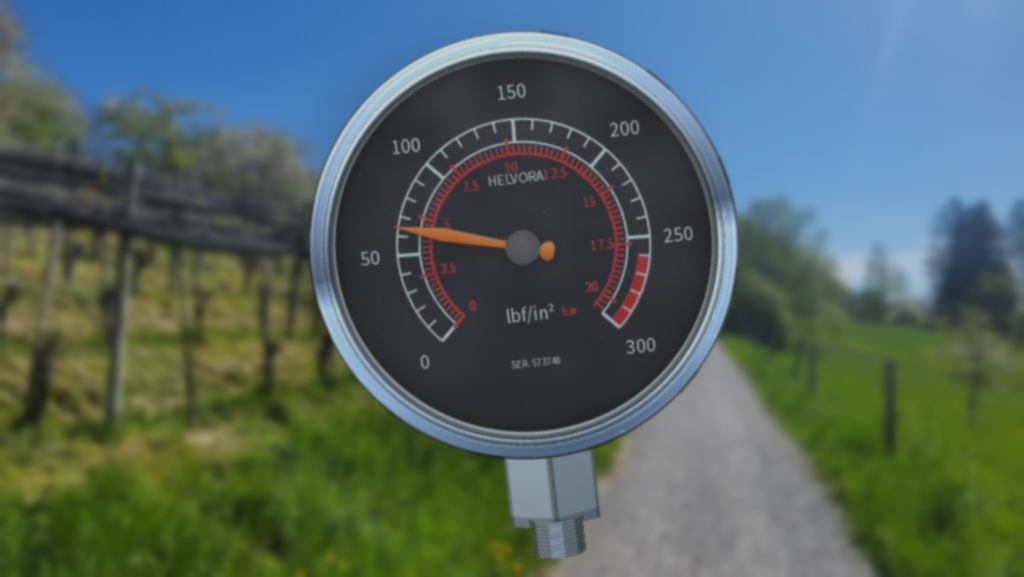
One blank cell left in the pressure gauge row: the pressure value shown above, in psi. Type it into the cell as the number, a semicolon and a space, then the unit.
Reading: 65; psi
